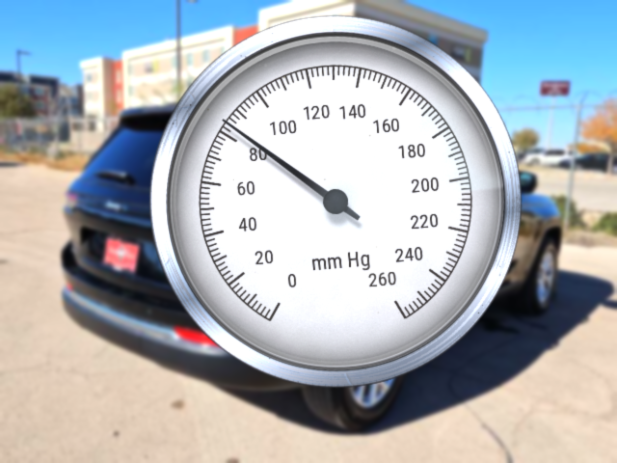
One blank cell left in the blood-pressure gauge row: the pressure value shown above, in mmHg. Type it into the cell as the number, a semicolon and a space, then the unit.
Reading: 84; mmHg
